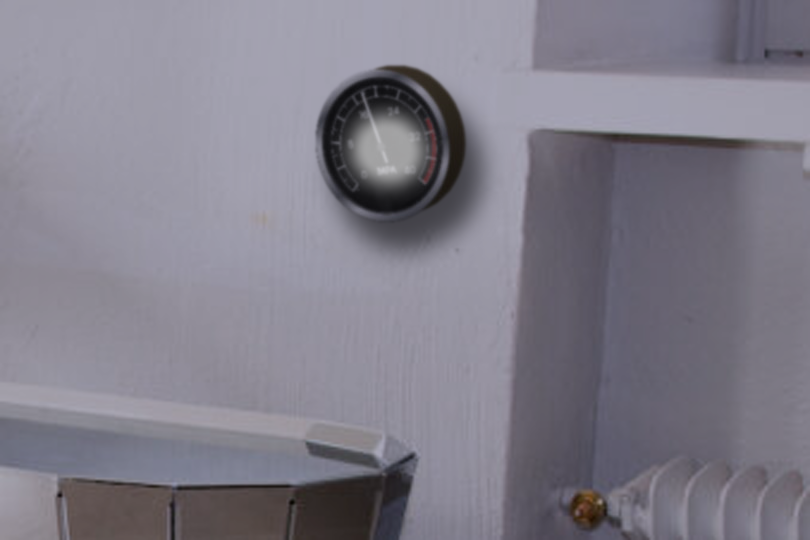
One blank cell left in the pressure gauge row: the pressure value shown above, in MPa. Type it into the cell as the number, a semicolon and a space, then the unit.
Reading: 18; MPa
